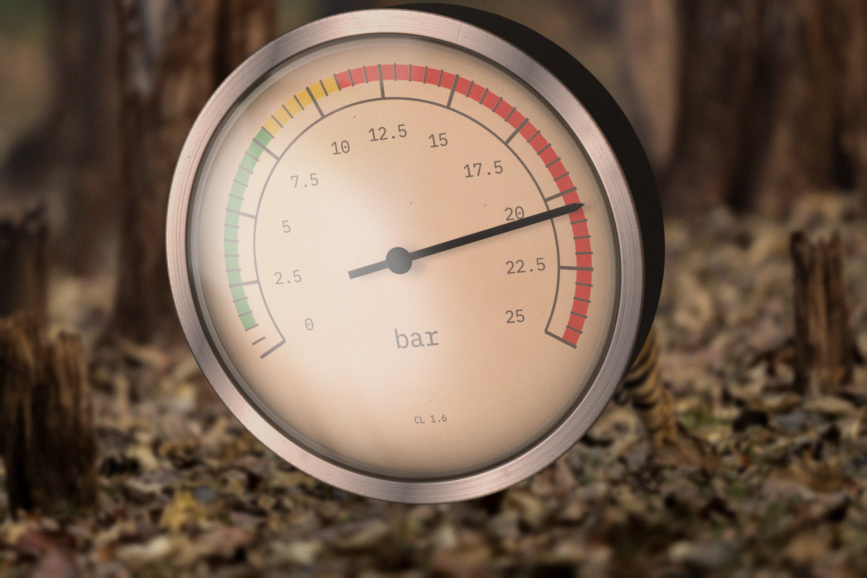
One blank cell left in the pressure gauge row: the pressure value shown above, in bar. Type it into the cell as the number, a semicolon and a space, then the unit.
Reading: 20.5; bar
